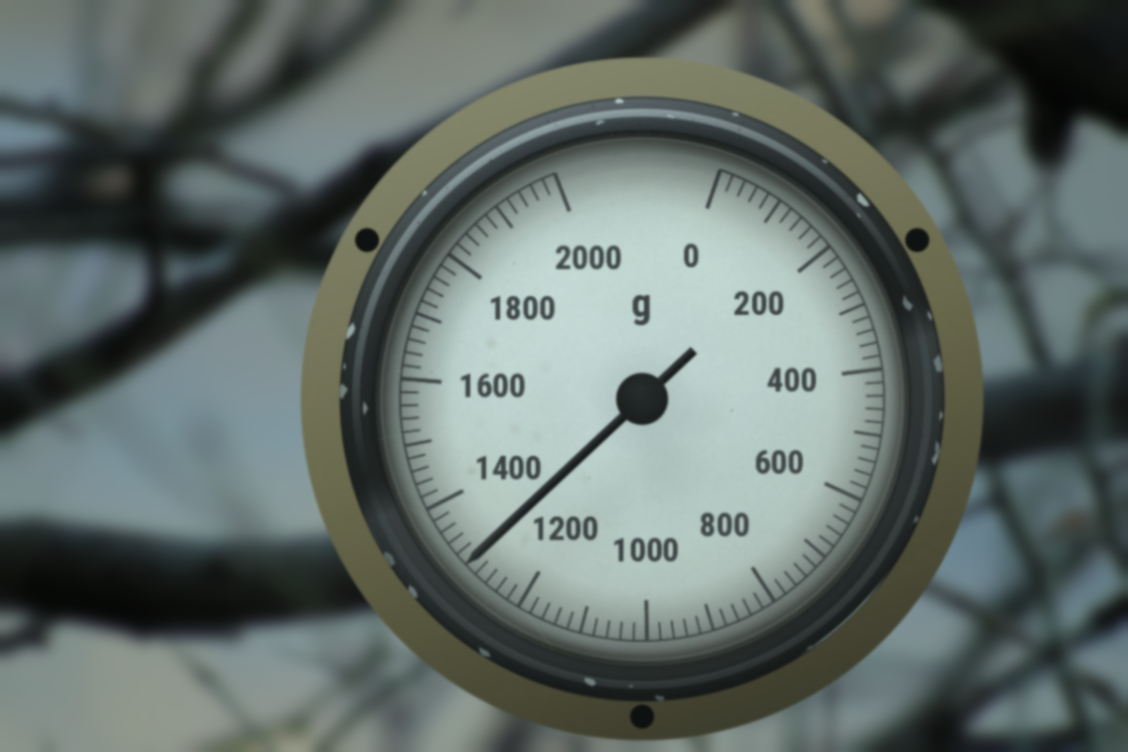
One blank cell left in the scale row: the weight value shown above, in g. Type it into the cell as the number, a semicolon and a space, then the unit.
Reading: 1300; g
